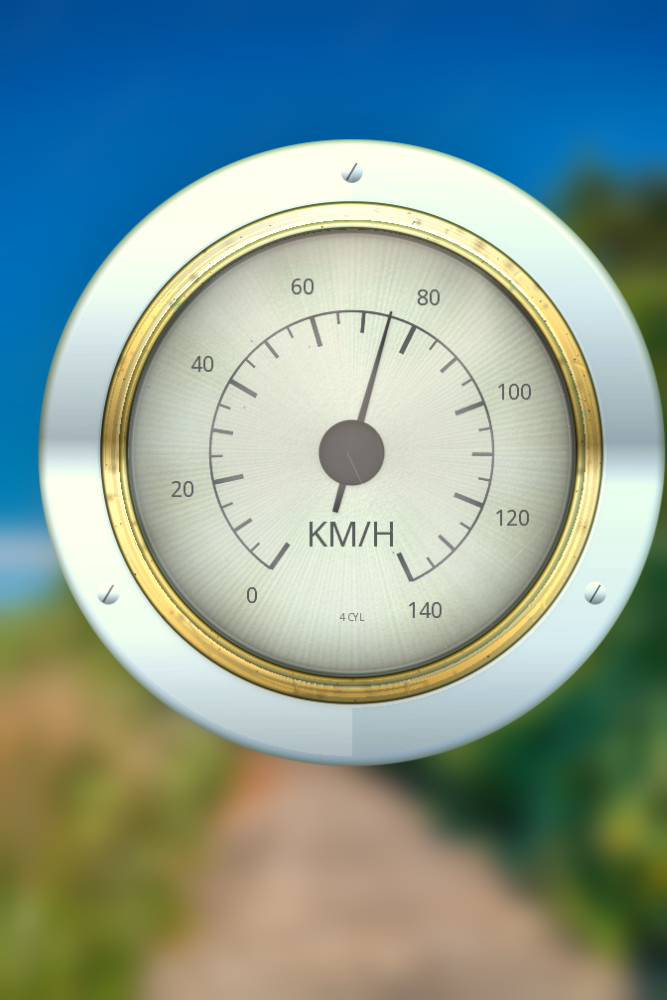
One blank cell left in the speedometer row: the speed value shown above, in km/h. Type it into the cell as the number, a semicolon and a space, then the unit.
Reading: 75; km/h
